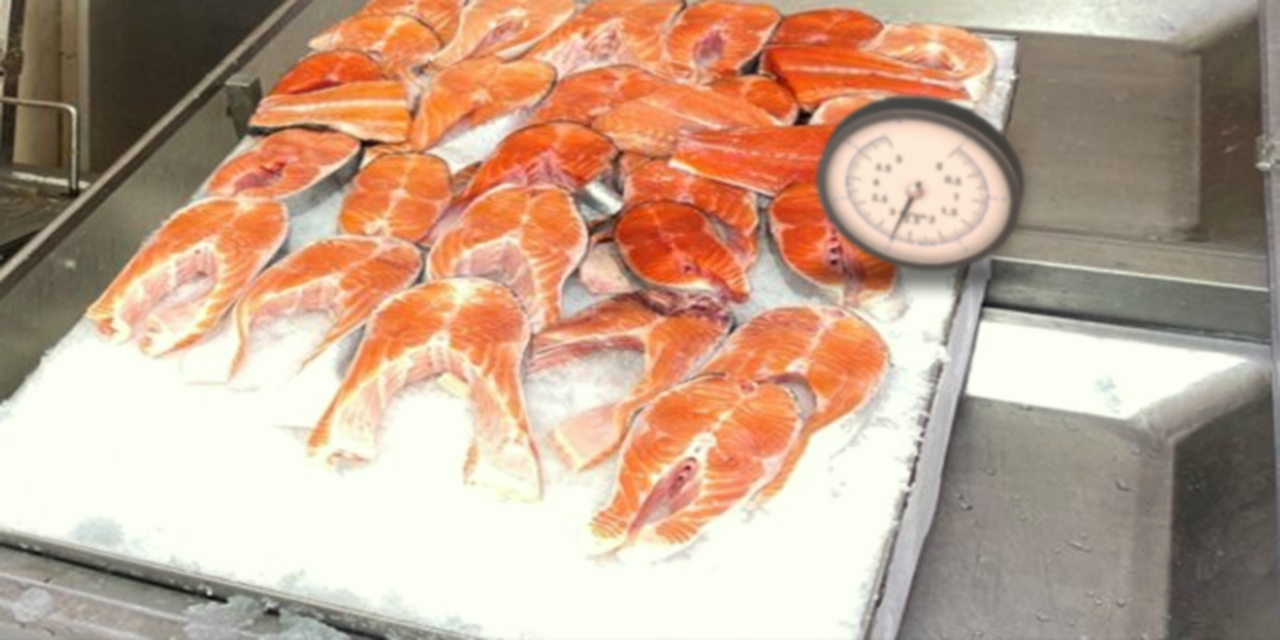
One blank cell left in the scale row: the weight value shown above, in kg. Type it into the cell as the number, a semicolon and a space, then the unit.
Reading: 2.75; kg
